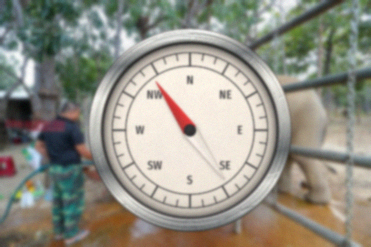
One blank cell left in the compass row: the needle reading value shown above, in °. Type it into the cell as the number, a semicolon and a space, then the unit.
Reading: 325; °
